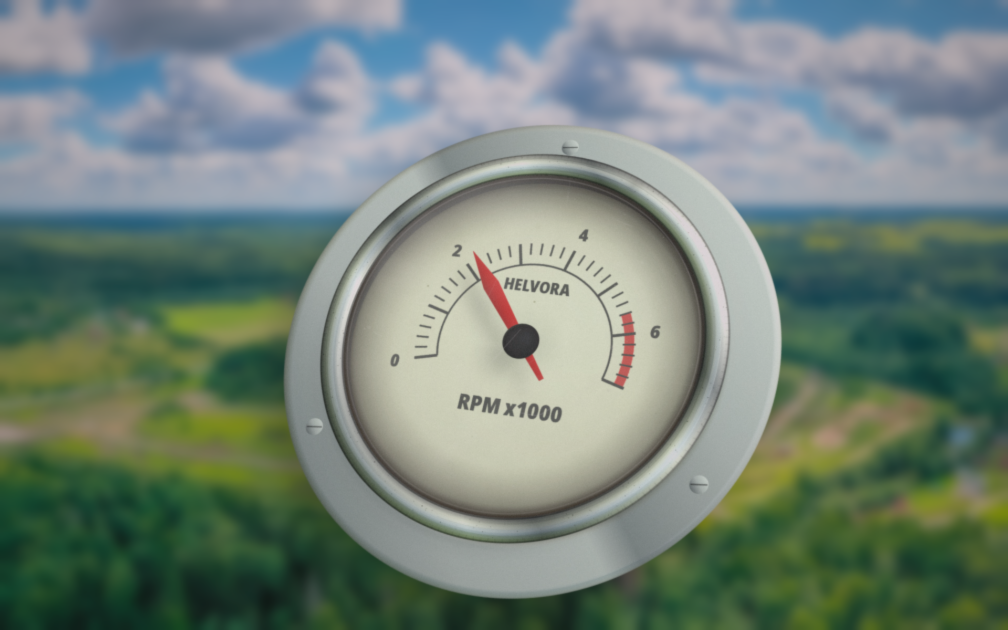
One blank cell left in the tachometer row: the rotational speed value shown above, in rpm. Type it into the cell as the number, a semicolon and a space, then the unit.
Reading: 2200; rpm
